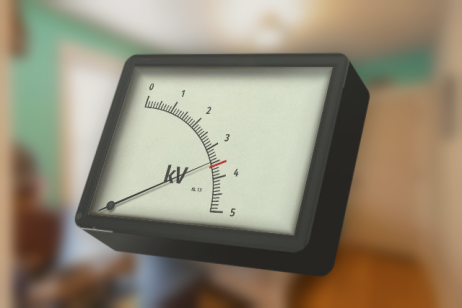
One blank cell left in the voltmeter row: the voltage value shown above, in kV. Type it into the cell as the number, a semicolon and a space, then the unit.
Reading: 3.5; kV
